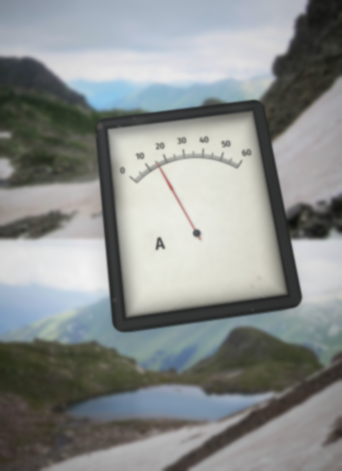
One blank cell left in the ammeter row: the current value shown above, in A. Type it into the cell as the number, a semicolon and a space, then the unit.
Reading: 15; A
